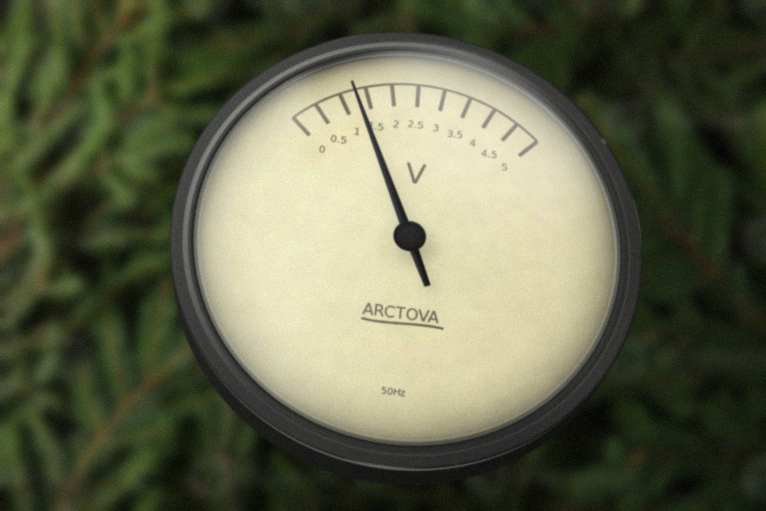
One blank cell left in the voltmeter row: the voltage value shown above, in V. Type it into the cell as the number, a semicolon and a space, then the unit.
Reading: 1.25; V
